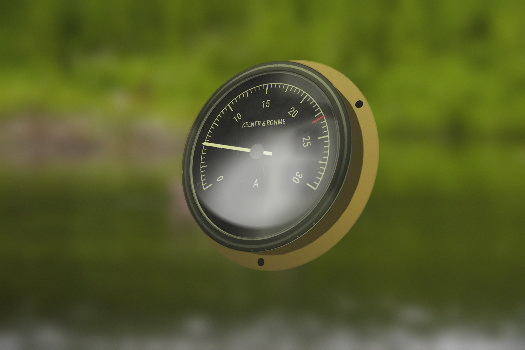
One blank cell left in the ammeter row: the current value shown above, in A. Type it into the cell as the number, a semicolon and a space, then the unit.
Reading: 5; A
